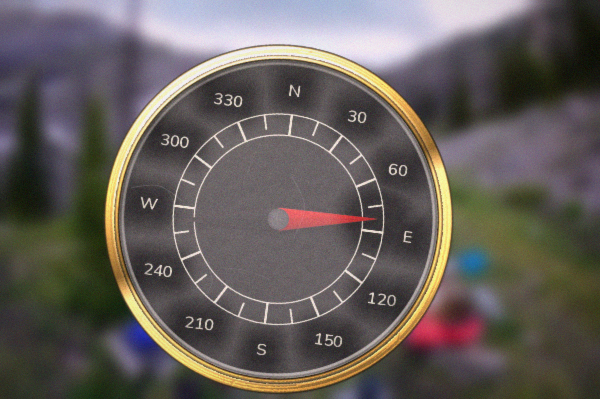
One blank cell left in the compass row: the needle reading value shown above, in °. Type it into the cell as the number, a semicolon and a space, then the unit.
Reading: 82.5; °
